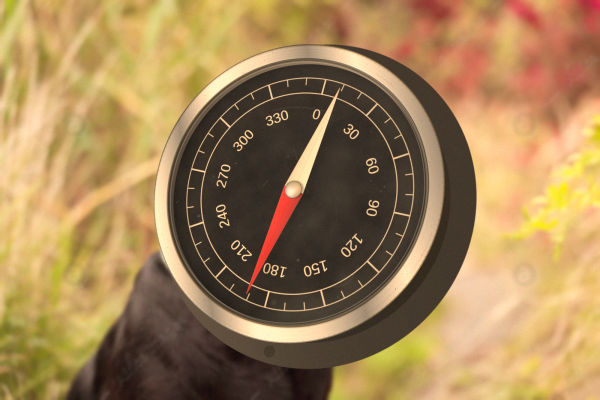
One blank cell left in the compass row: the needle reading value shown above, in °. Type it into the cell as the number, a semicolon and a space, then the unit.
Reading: 190; °
